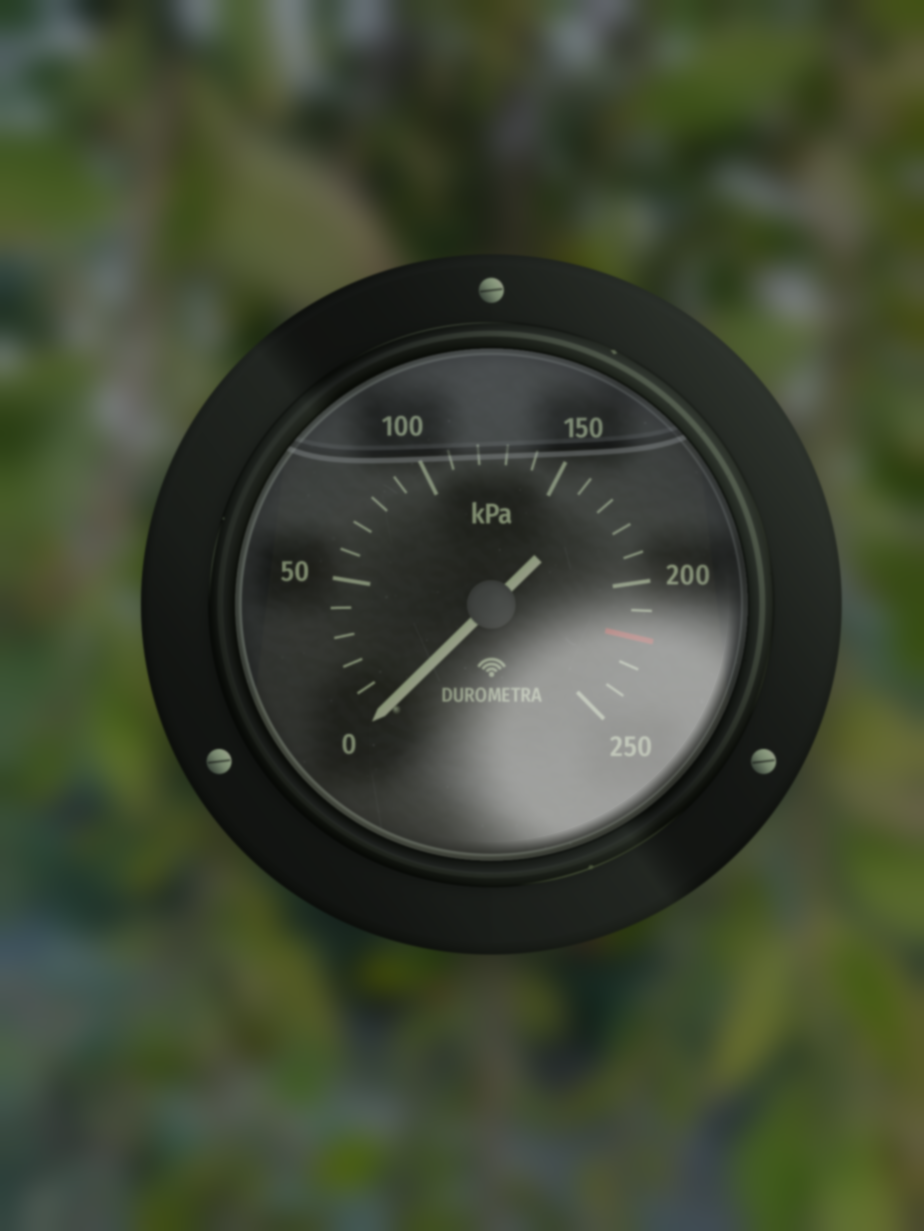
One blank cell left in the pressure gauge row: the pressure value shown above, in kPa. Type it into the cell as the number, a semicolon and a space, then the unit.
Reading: 0; kPa
